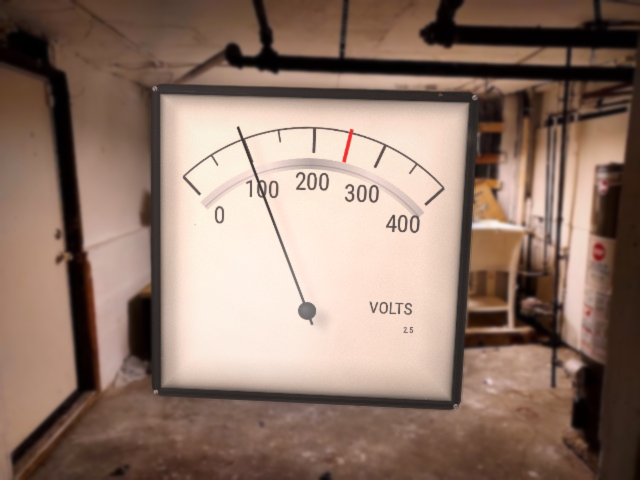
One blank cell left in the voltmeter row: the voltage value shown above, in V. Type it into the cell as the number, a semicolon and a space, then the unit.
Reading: 100; V
